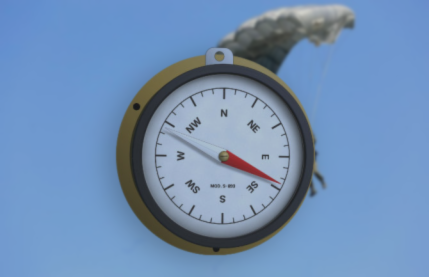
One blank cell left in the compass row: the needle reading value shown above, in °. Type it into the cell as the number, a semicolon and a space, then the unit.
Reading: 115; °
